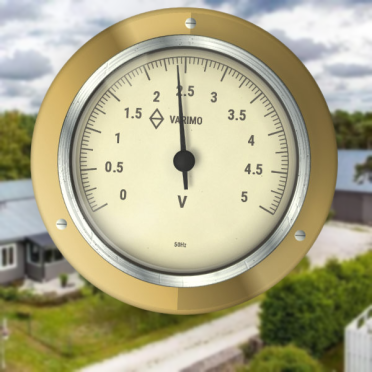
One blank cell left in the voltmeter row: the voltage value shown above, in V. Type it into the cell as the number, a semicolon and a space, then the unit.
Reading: 2.4; V
